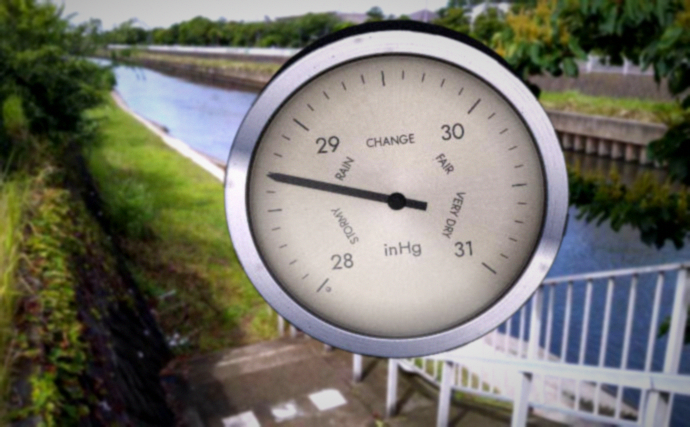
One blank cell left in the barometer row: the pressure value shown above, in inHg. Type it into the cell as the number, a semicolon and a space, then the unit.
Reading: 28.7; inHg
